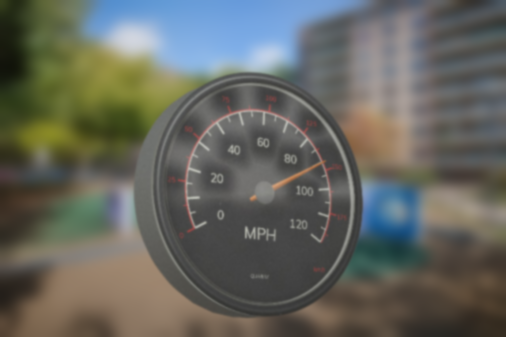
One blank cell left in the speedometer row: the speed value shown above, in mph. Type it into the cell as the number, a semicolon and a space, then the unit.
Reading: 90; mph
